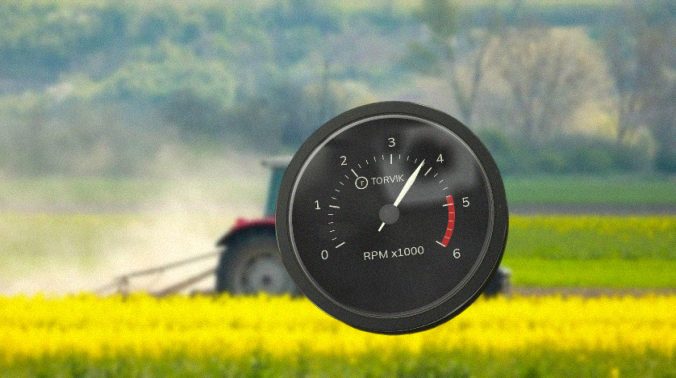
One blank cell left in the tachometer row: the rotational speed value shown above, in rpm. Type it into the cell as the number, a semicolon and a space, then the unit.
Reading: 3800; rpm
